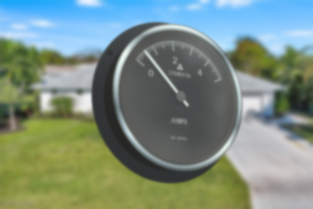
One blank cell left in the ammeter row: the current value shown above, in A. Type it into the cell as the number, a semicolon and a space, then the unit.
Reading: 0.5; A
